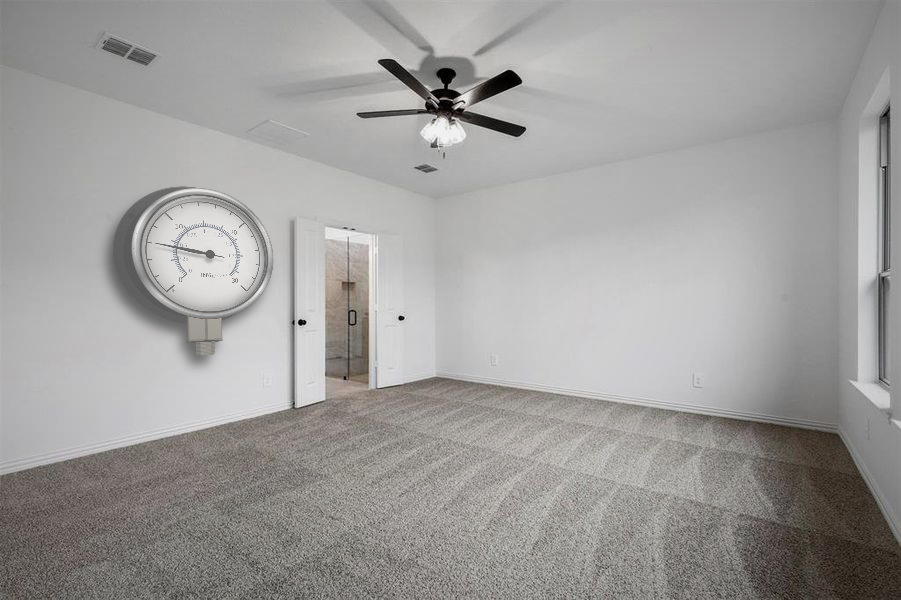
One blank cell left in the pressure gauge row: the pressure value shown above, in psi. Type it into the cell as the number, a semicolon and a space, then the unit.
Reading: 6; psi
